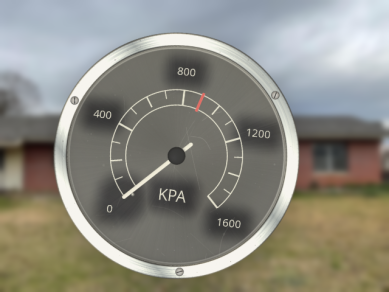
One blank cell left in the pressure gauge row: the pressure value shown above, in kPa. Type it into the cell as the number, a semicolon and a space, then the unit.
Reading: 0; kPa
